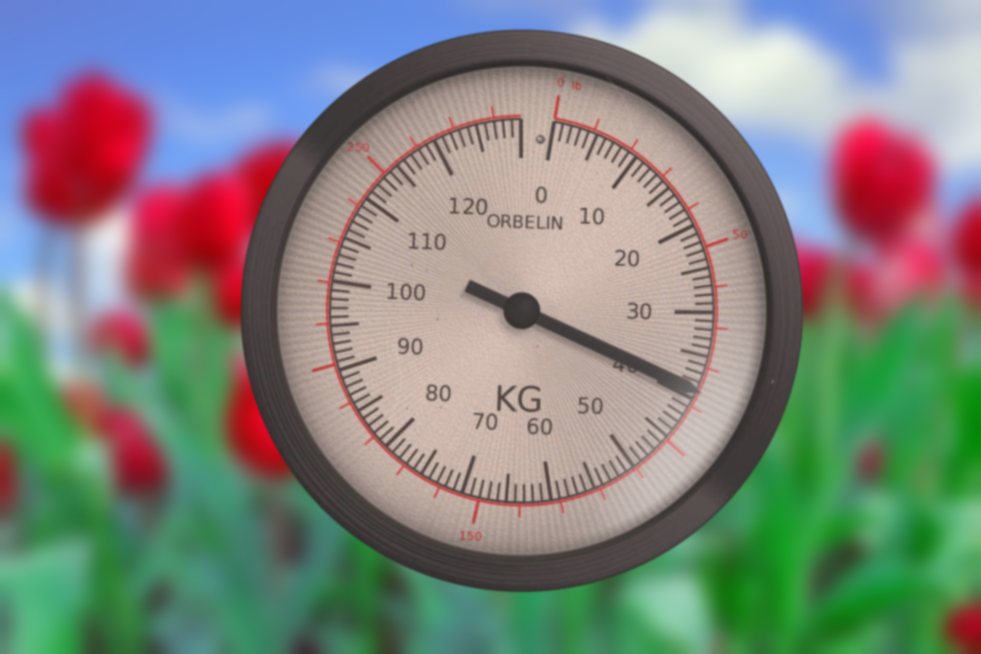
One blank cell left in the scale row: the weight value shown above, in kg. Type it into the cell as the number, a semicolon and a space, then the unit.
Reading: 39; kg
